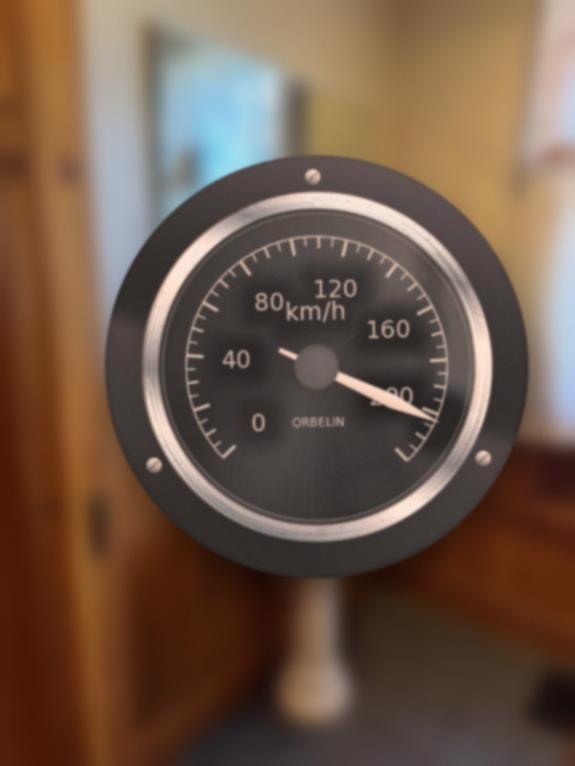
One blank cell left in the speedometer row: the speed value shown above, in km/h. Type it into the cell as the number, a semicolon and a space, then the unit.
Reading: 202.5; km/h
